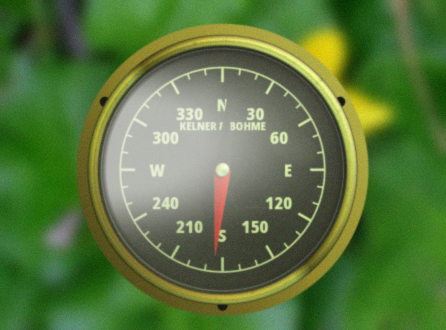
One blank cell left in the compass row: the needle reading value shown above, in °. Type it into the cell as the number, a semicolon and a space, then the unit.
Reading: 185; °
